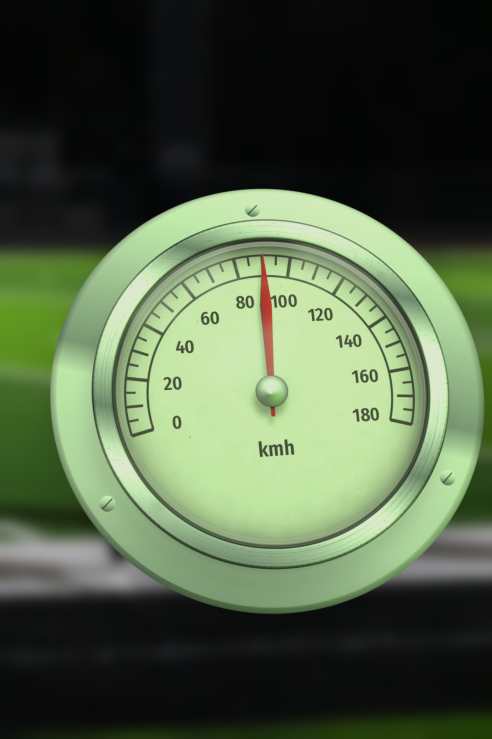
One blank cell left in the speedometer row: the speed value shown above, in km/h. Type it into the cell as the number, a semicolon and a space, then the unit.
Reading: 90; km/h
